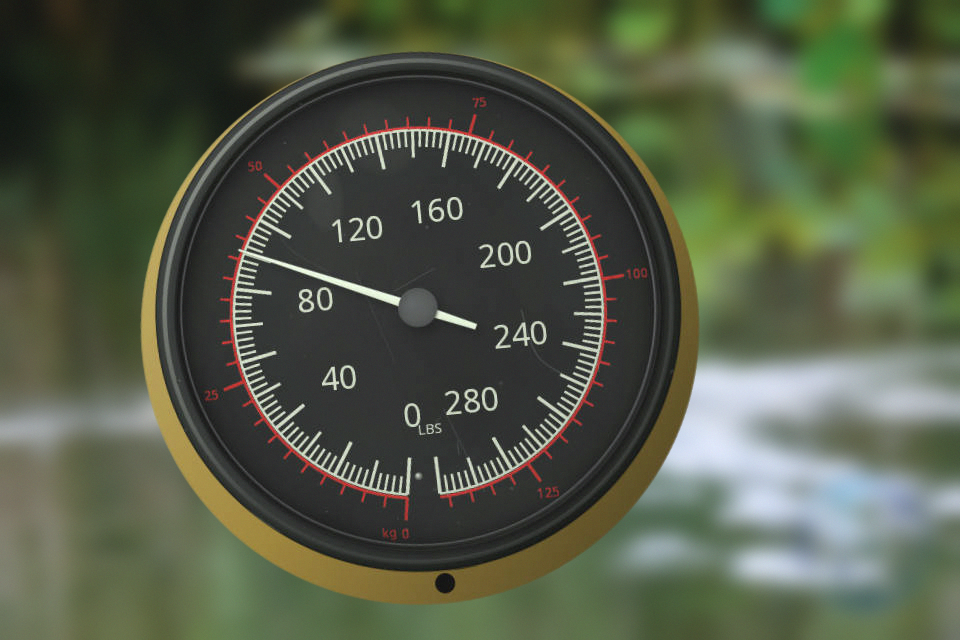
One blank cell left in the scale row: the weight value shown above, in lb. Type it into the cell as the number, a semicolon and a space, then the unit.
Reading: 90; lb
